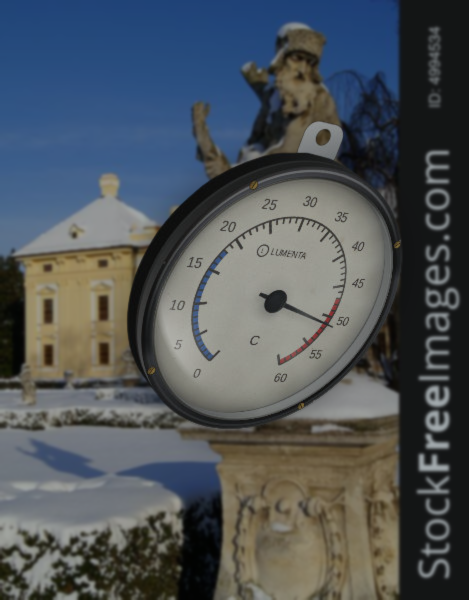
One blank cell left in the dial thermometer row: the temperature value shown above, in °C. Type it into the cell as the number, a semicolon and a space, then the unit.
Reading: 51; °C
